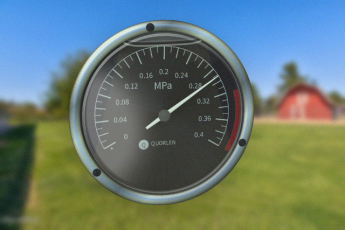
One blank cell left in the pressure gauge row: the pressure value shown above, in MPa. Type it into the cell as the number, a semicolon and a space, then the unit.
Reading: 0.29; MPa
